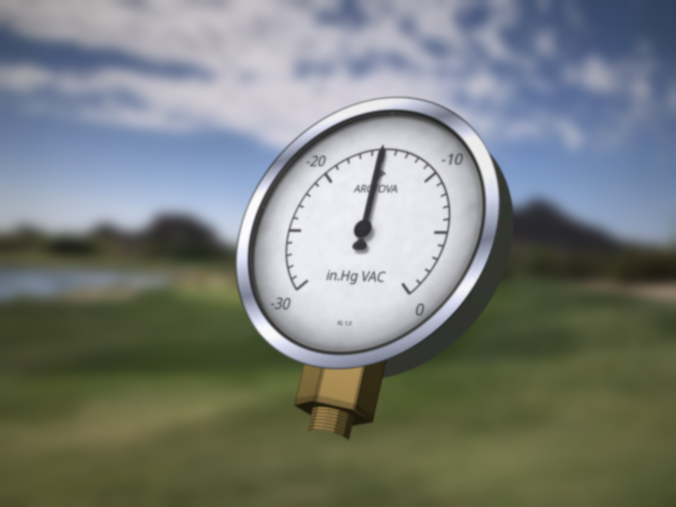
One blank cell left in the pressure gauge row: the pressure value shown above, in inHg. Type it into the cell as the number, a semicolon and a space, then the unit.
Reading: -15; inHg
